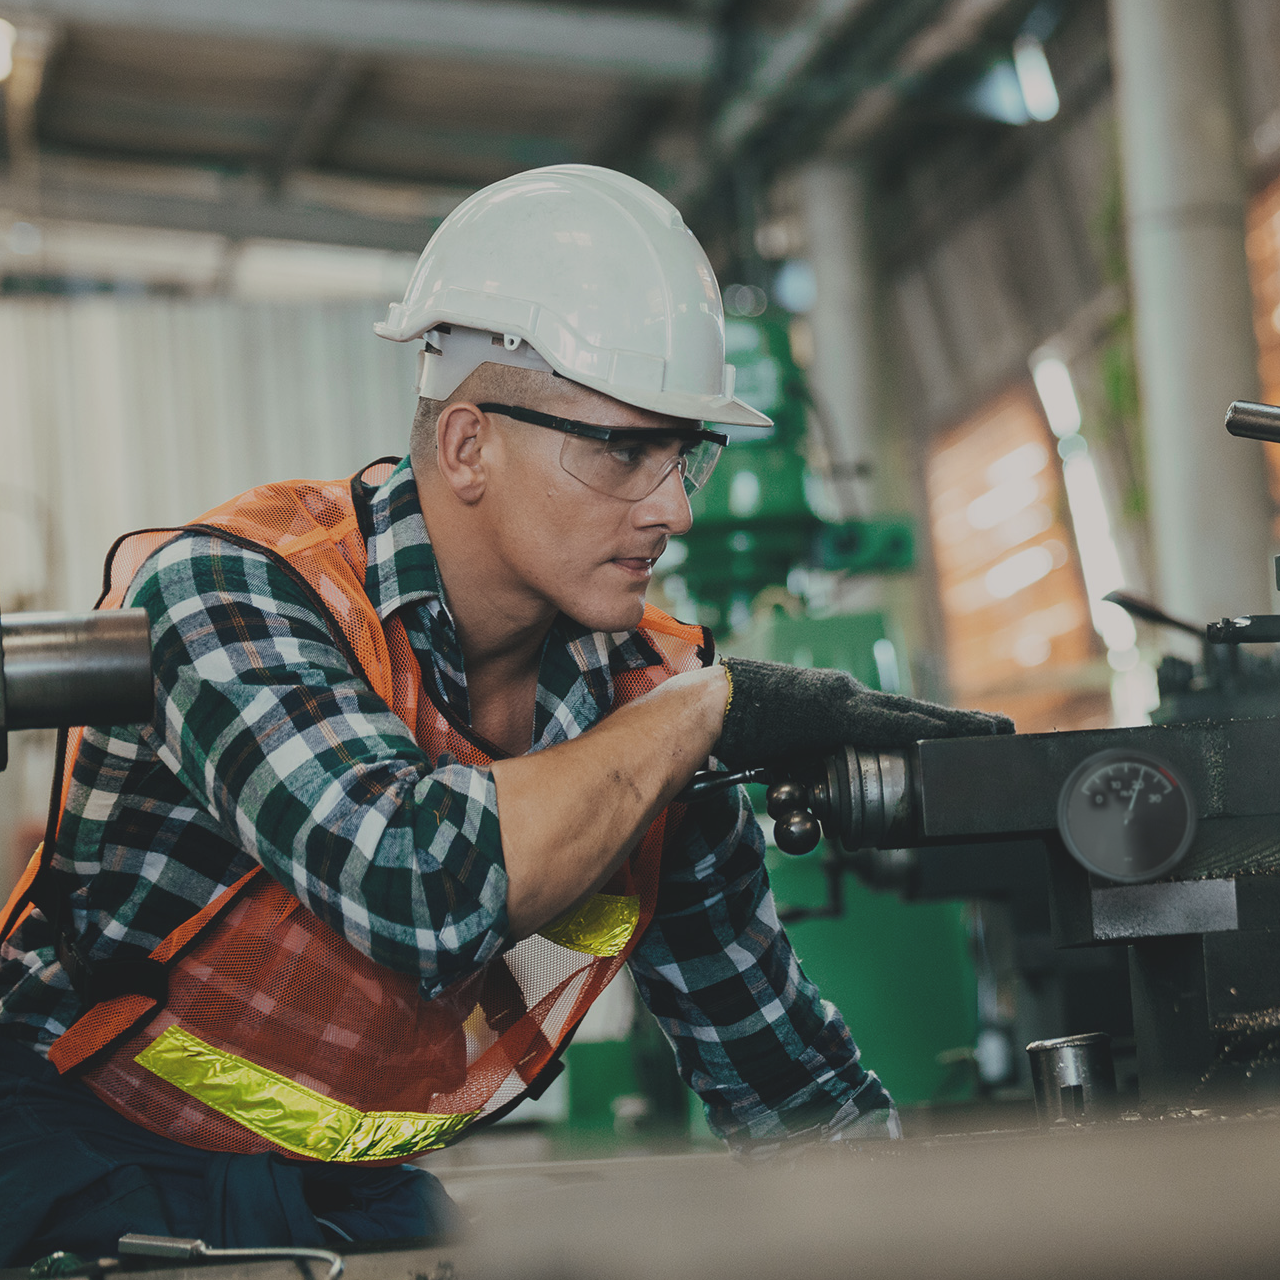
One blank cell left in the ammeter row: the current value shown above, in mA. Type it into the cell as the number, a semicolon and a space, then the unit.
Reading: 20; mA
